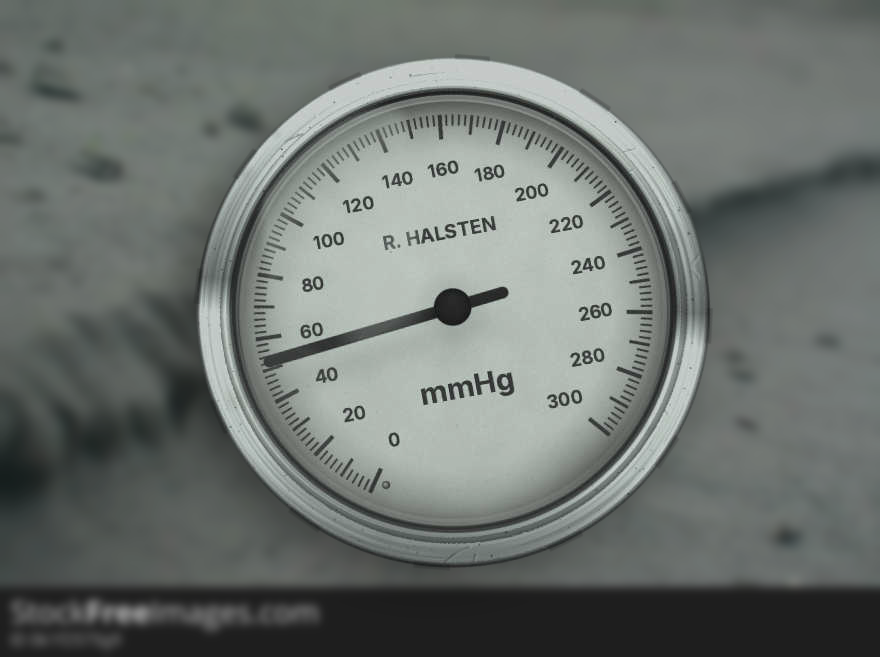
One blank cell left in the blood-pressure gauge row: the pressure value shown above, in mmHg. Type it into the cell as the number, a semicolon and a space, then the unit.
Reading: 52; mmHg
